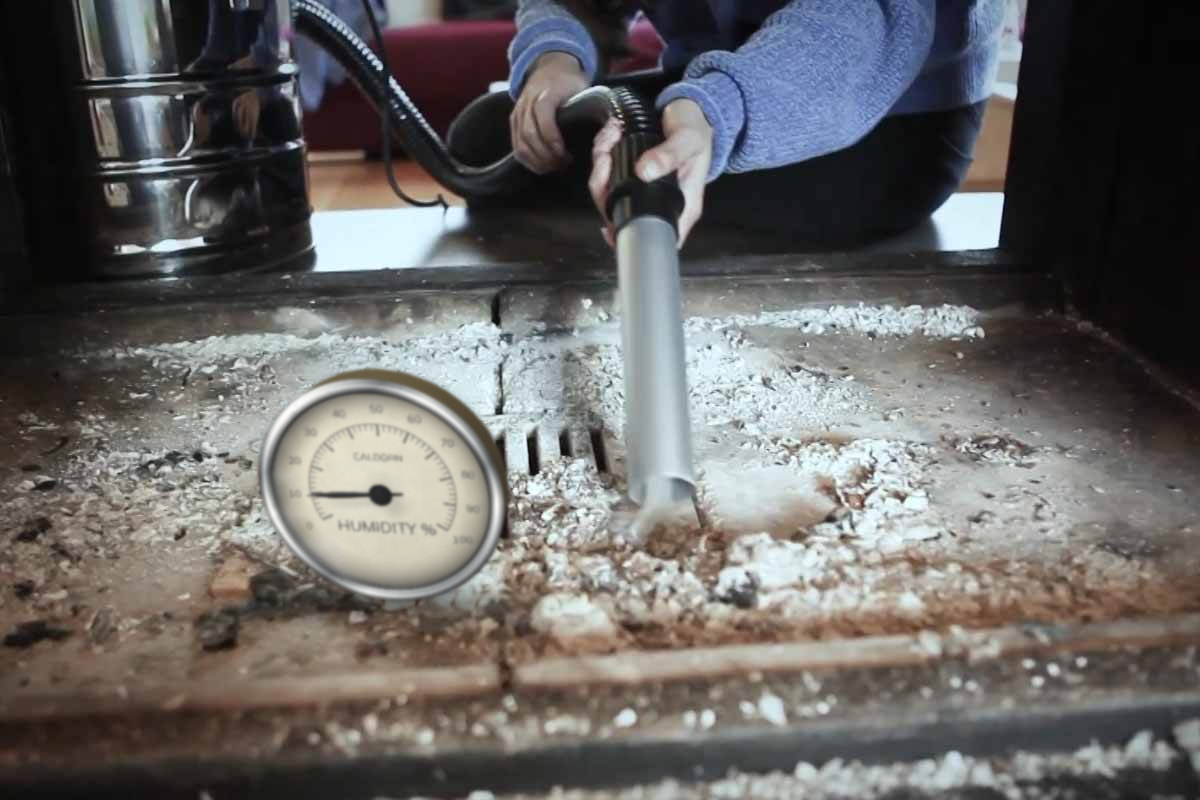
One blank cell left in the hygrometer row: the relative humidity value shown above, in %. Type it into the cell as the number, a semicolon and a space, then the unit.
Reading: 10; %
